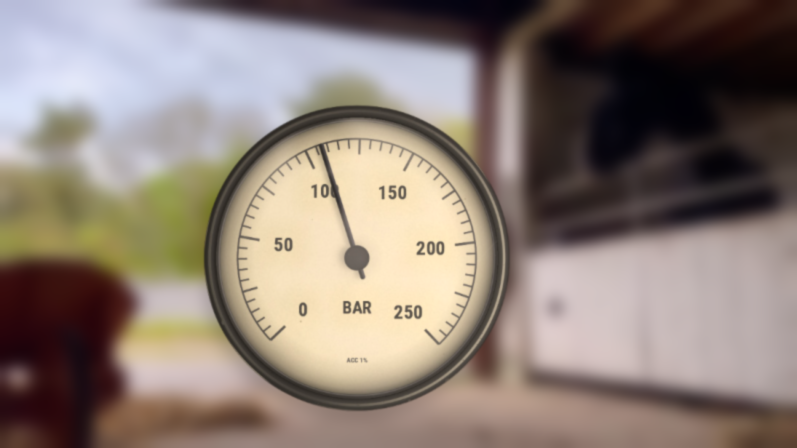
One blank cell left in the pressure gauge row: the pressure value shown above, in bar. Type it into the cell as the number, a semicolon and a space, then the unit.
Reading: 107.5; bar
